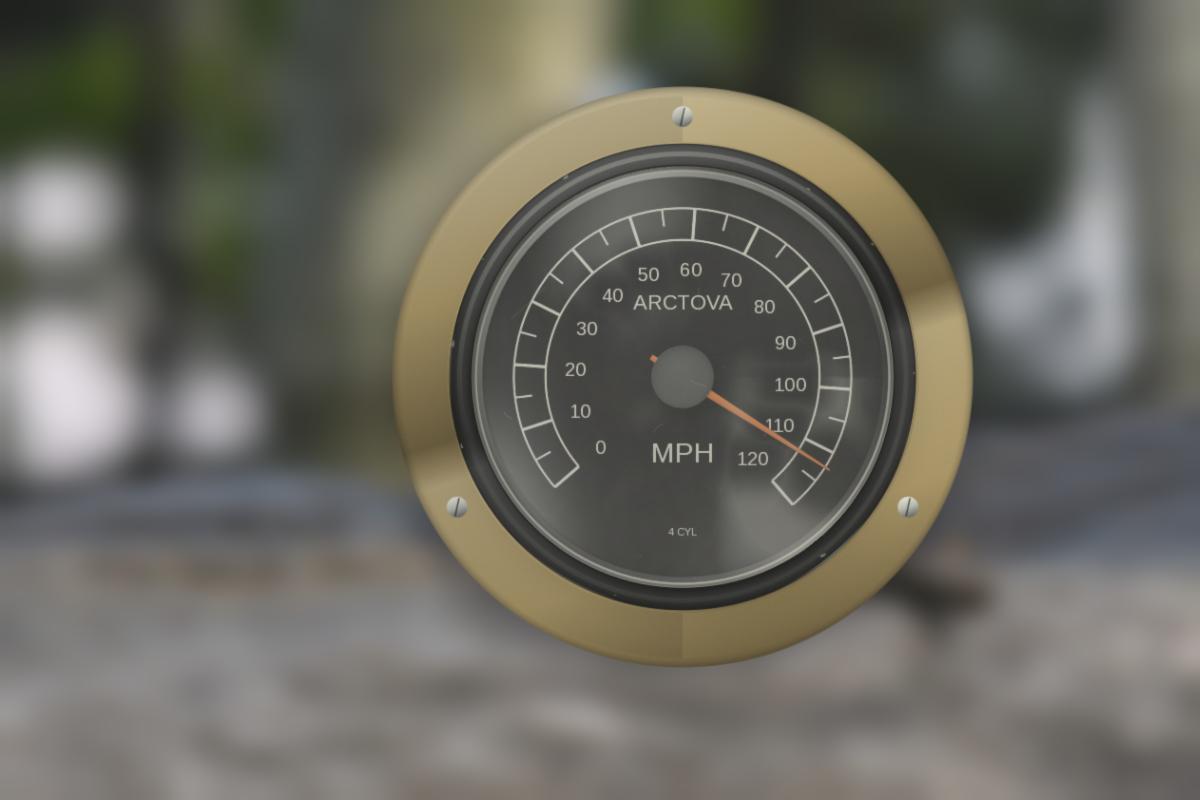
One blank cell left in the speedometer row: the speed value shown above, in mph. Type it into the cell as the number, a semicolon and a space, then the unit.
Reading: 112.5; mph
